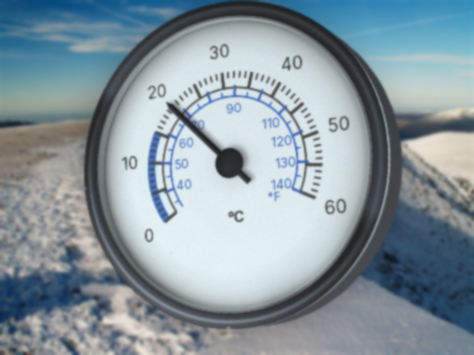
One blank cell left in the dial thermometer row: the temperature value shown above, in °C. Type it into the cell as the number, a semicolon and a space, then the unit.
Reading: 20; °C
